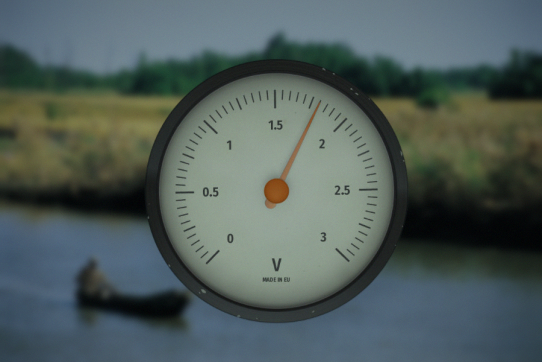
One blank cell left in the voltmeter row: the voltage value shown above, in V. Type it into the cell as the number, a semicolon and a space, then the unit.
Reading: 1.8; V
